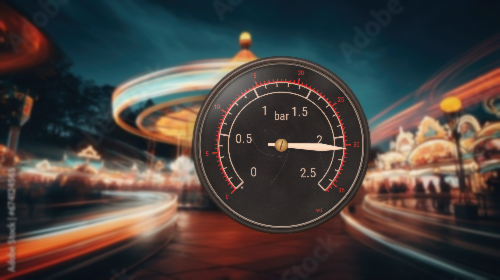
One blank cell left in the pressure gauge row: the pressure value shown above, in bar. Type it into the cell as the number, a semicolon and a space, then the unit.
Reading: 2.1; bar
